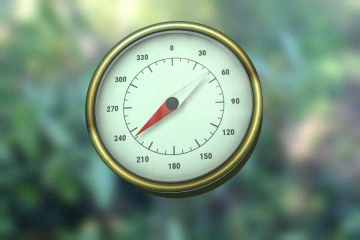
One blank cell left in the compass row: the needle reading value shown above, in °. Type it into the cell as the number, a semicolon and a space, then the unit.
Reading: 230; °
